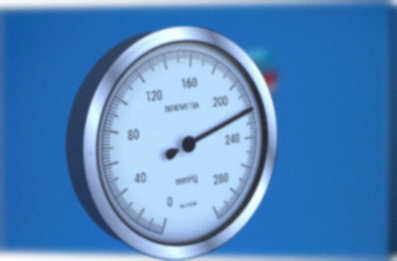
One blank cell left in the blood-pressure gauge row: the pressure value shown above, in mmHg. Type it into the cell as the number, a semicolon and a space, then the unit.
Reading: 220; mmHg
